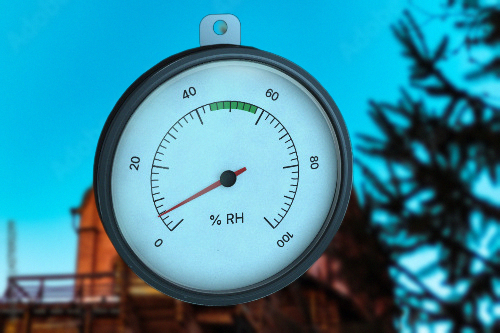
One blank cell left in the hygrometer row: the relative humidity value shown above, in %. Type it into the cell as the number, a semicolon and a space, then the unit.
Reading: 6; %
